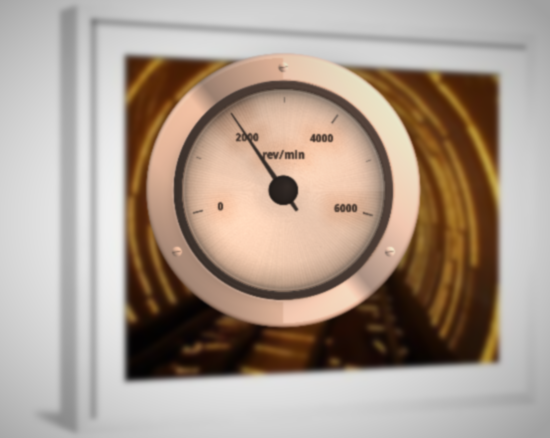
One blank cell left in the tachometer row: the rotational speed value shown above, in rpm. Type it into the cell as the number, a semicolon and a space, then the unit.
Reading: 2000; rpm
